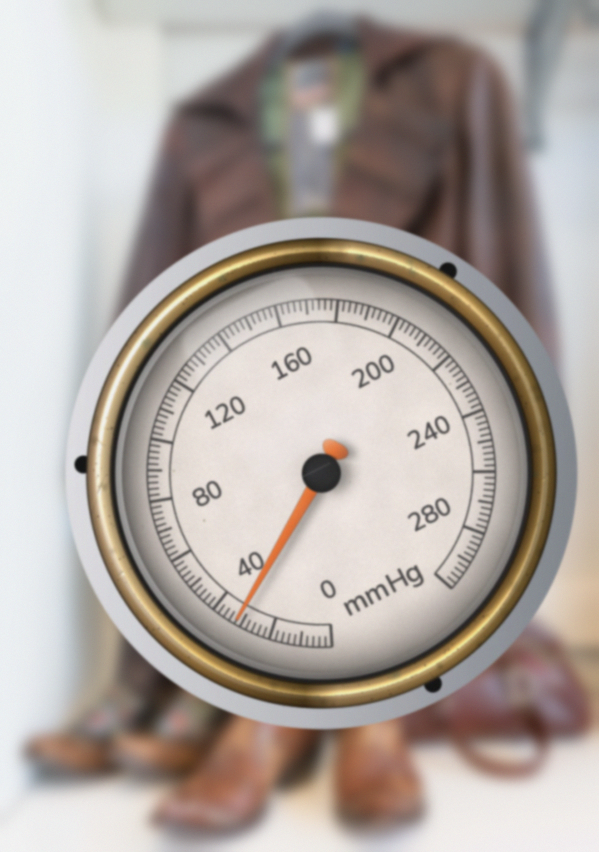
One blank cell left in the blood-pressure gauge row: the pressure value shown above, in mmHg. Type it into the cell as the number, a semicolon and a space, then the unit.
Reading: 32; mmHg
